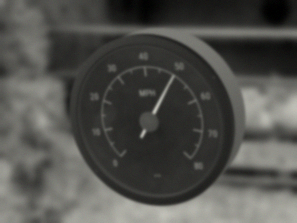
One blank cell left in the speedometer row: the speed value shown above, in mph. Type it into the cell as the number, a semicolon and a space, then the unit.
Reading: 50; mph
